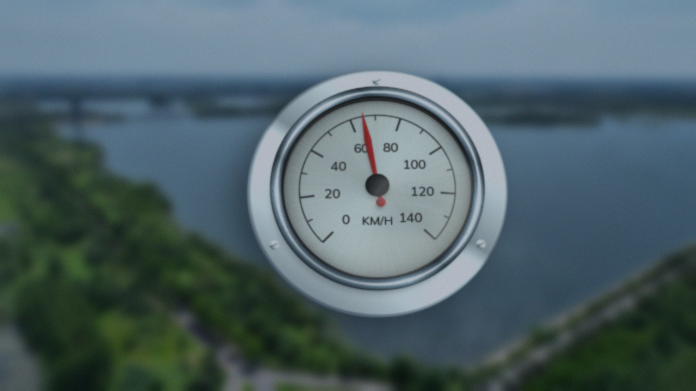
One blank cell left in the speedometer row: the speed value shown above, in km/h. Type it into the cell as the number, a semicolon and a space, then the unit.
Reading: 65; km/h
